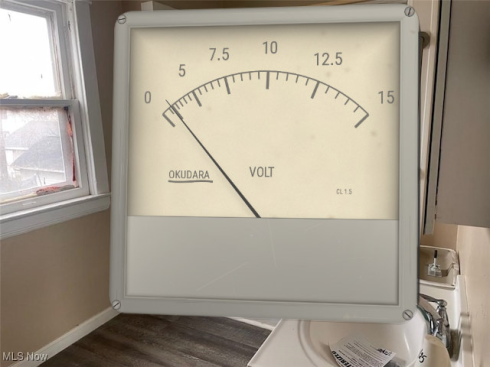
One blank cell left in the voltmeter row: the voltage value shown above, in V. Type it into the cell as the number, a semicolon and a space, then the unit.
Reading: 2.5; V
